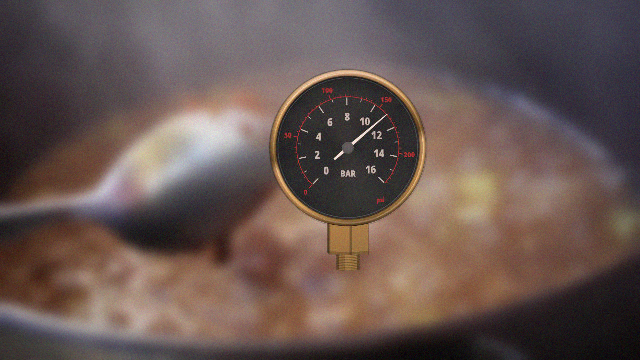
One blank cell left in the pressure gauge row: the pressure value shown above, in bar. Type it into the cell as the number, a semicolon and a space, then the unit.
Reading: 11; bar
